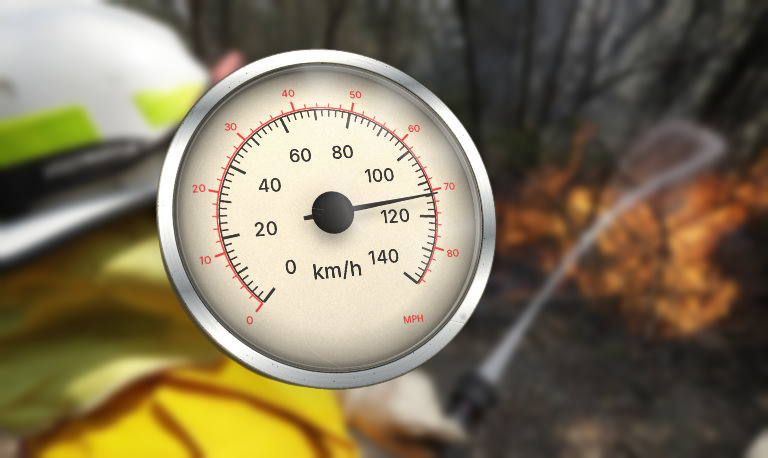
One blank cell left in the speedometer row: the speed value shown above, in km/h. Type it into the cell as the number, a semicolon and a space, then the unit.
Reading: 114; km/h
